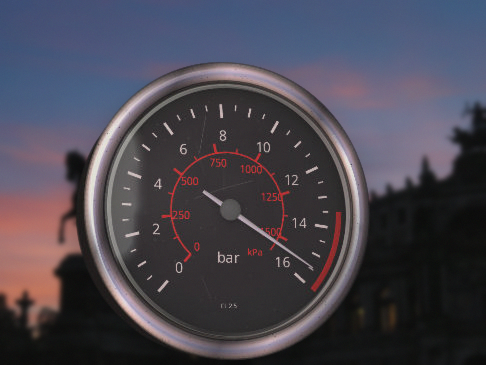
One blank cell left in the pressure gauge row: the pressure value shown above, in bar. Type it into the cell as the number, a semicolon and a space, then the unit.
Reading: 15.5; bar
